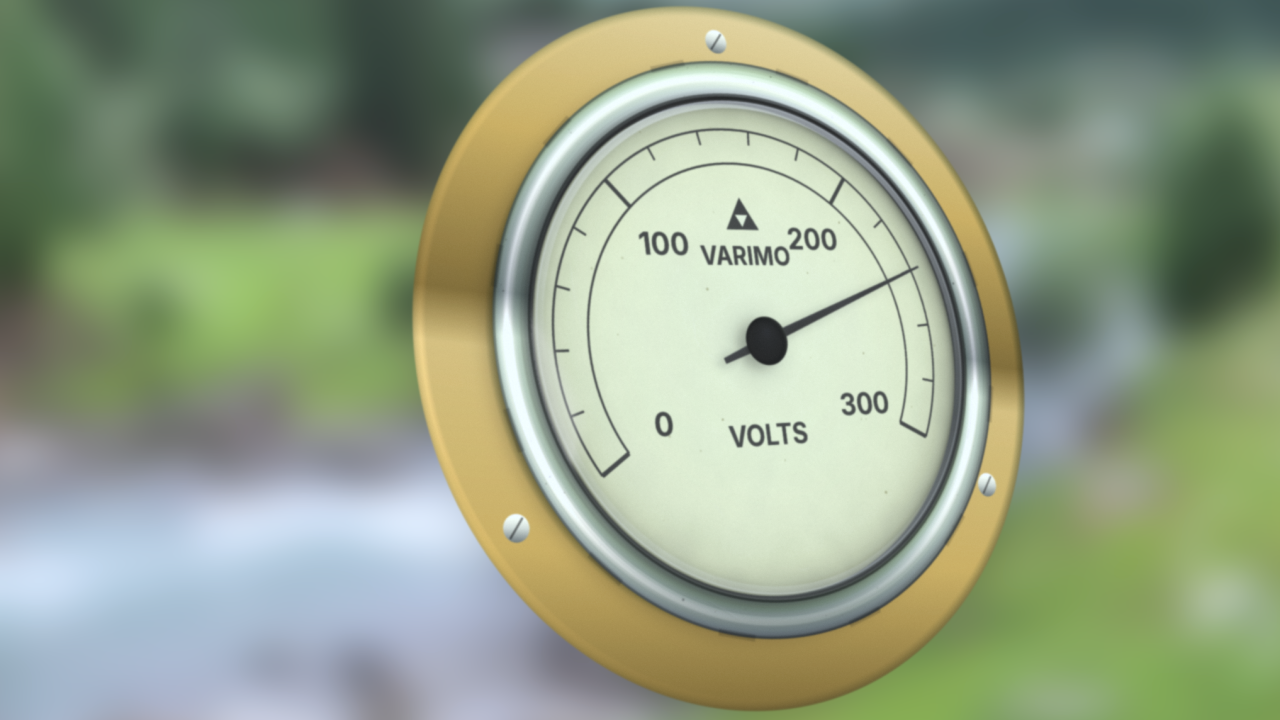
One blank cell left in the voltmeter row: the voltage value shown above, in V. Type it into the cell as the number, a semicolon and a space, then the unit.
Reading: 240; V
